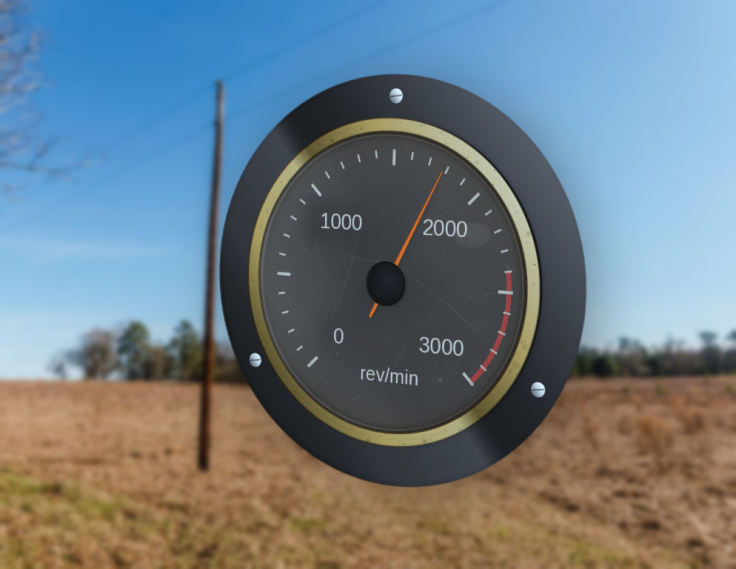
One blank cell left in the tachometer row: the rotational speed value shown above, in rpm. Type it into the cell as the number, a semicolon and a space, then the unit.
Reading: 1800; rpm
